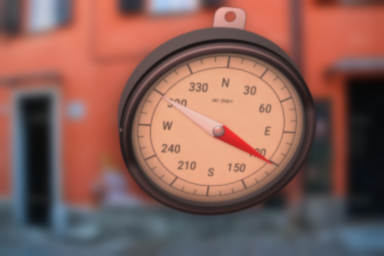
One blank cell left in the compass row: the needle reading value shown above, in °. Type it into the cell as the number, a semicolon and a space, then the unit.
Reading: 120; °
